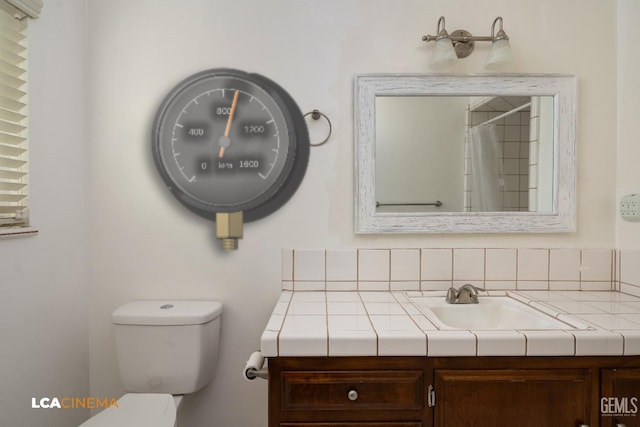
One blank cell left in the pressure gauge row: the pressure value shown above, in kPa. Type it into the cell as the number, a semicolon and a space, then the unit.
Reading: 900; kPa
